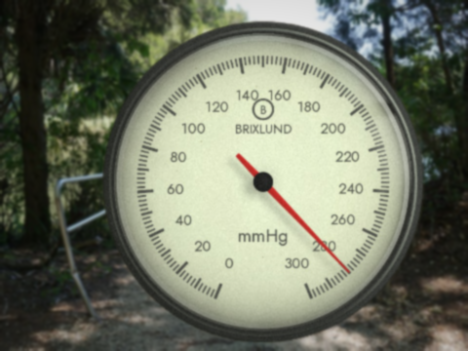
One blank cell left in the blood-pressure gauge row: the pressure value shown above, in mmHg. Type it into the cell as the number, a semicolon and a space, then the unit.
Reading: 280; mmHg
